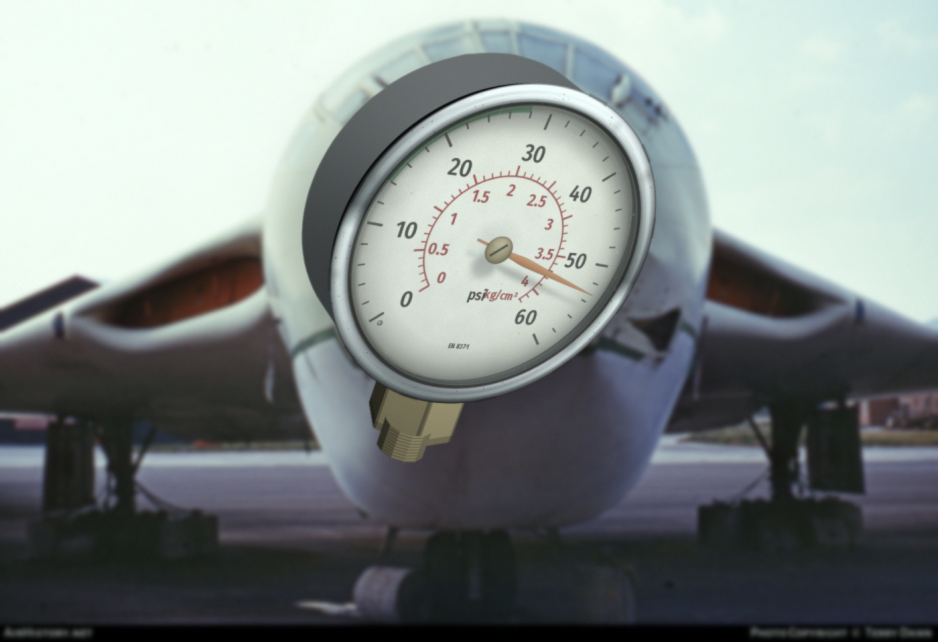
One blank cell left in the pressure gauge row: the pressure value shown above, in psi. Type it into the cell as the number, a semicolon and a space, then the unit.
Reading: 53; psi
